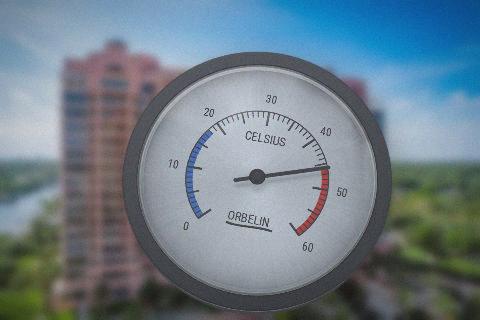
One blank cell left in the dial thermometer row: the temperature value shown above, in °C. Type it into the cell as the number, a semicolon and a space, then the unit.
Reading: 46; °C
